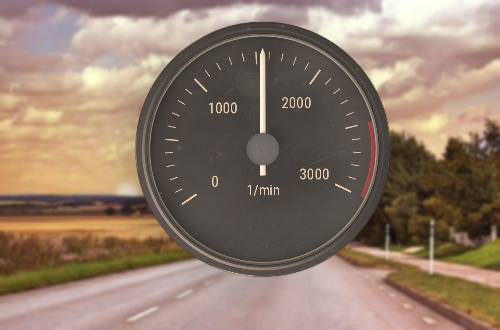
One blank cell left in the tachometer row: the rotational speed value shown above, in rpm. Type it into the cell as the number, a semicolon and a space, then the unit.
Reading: 1550; rpm
